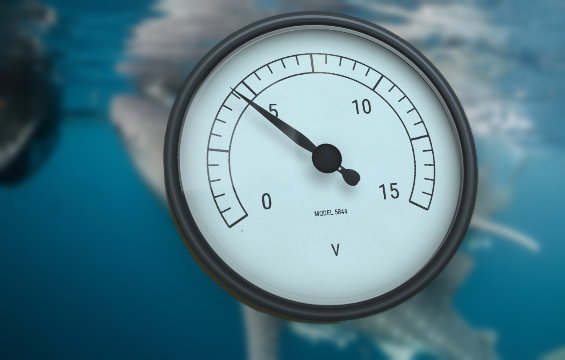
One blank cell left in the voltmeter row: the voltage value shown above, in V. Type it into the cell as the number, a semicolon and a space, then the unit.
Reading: 4.5; V
